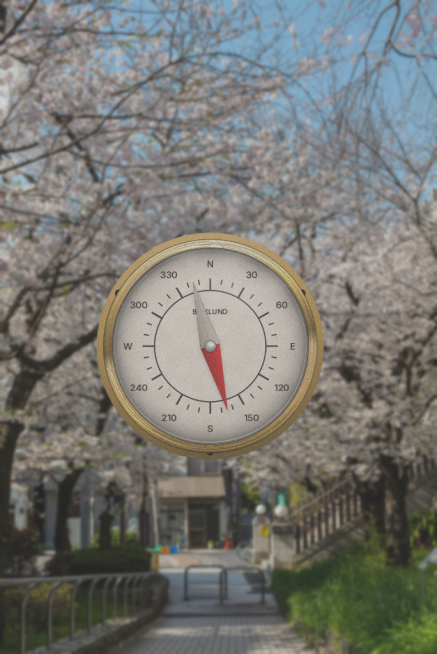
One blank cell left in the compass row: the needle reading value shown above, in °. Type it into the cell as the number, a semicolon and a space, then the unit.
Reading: 165; °
